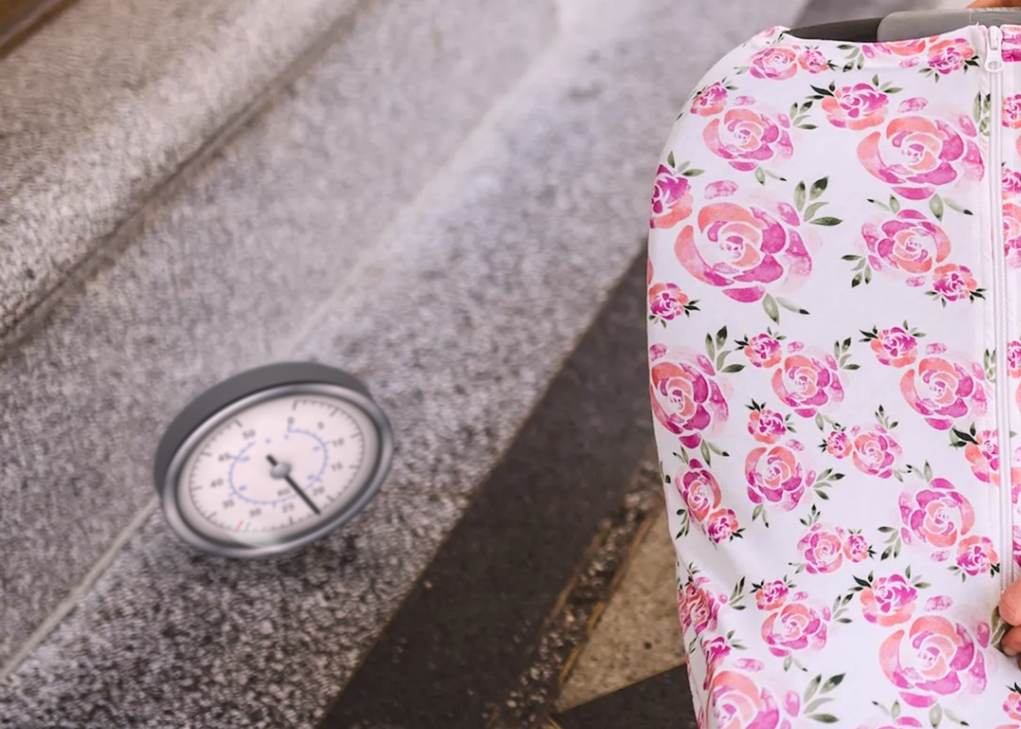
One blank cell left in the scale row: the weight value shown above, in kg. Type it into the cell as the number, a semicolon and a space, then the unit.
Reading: 22; kg
